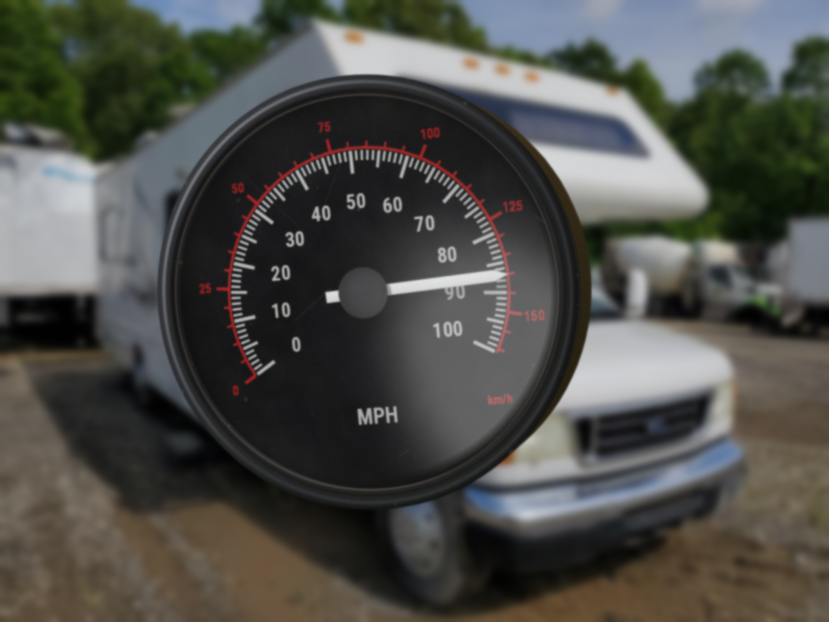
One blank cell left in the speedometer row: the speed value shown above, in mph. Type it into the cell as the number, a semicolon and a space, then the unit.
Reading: 87; mph
